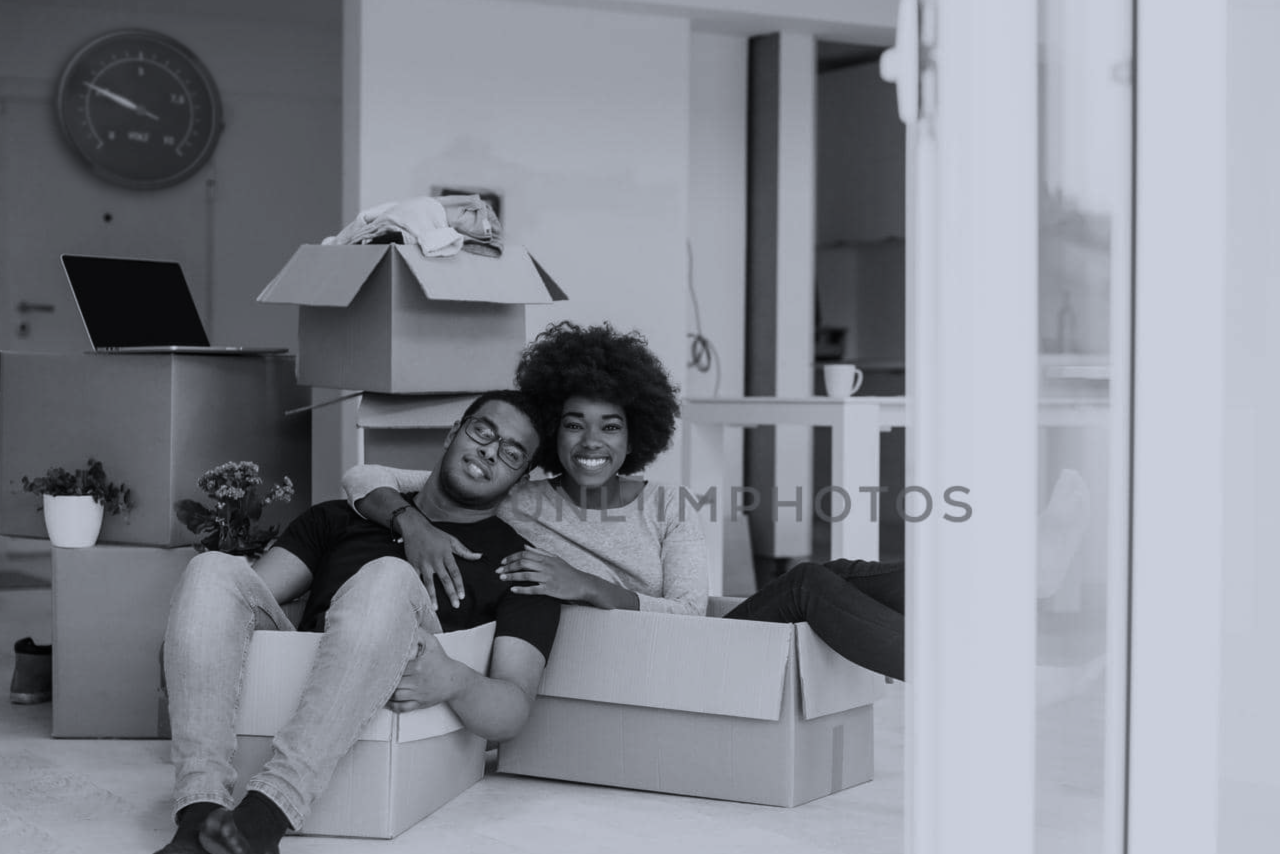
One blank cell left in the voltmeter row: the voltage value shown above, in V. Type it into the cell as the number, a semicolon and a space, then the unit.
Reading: 2.5; V
